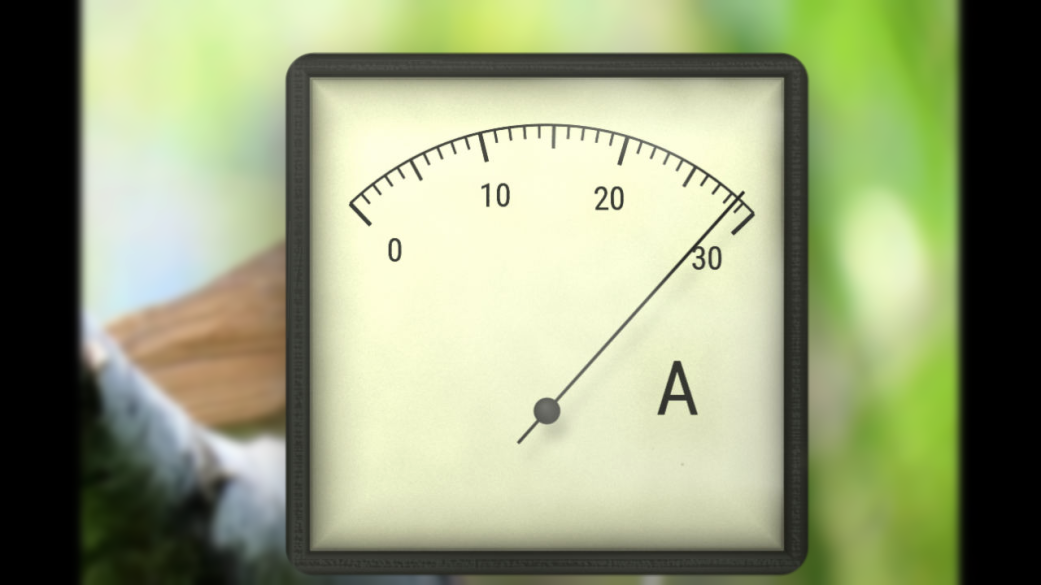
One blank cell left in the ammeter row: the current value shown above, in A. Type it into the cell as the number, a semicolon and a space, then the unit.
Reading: 28.5; A
